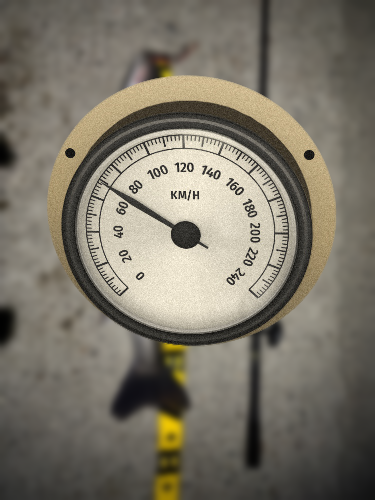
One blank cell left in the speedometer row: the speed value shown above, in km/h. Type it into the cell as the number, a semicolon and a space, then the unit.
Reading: 70; km/h
